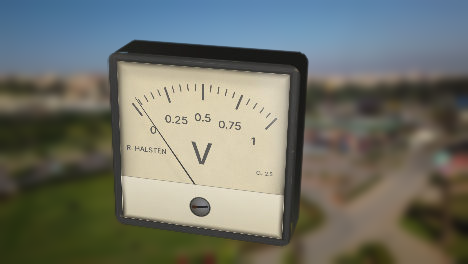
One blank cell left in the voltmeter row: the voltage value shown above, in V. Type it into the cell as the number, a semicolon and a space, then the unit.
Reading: 0.05; V
